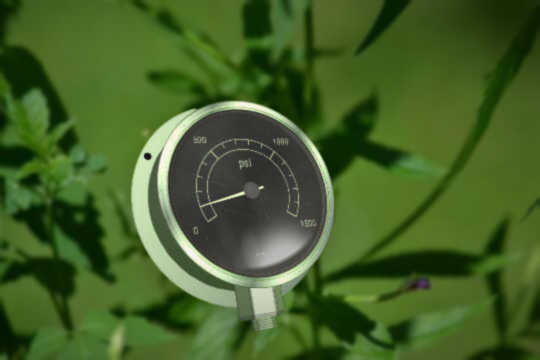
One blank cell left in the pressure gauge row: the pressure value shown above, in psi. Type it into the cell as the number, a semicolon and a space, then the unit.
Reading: 100; psi
